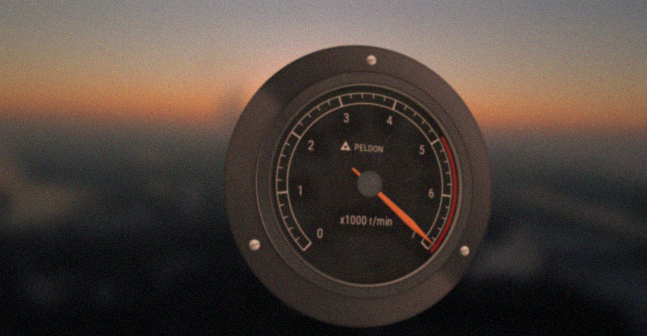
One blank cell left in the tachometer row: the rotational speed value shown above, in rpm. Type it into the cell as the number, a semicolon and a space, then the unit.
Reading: 6900; rpm
